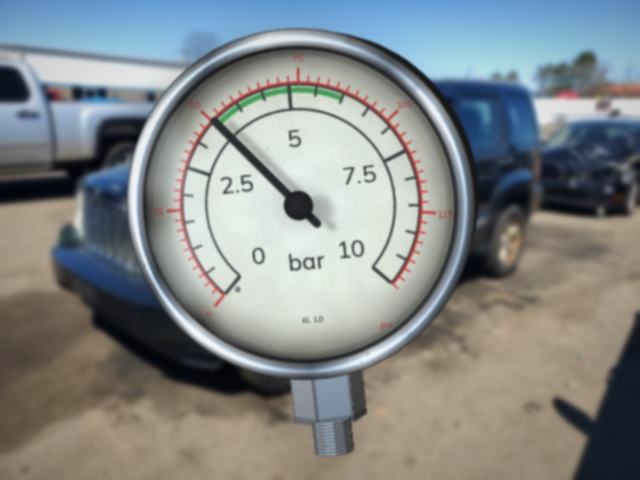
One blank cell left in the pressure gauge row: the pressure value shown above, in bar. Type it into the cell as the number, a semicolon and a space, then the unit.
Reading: 3.5; bar
